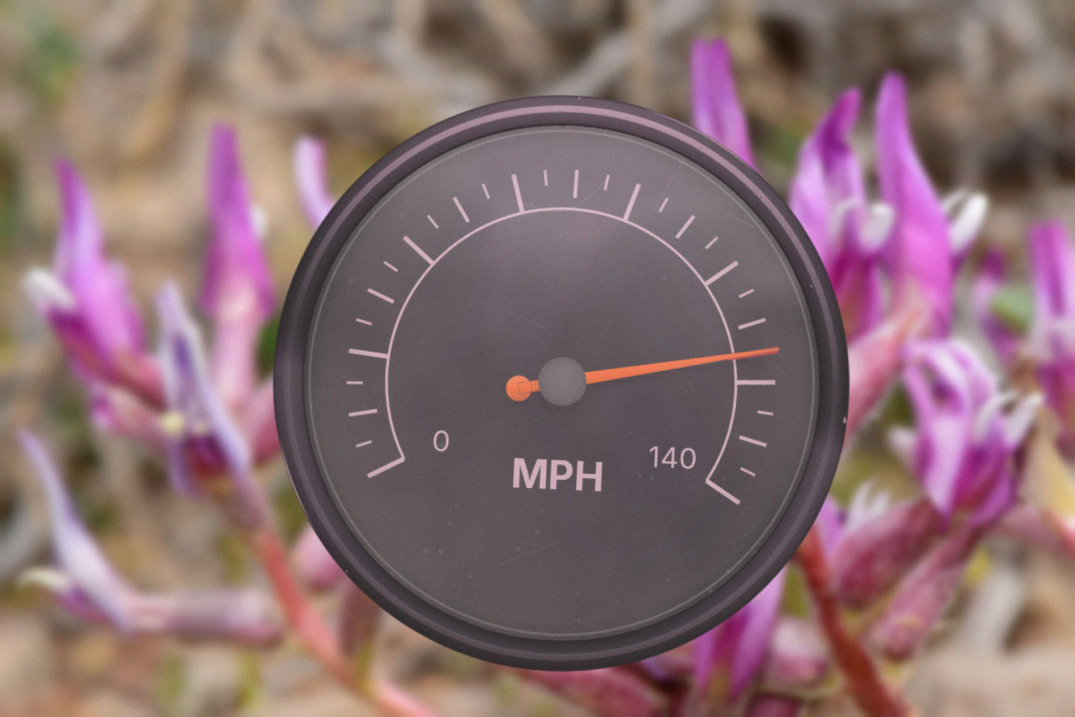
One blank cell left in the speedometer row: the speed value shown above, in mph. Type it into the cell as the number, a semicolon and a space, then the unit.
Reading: 115; mph
